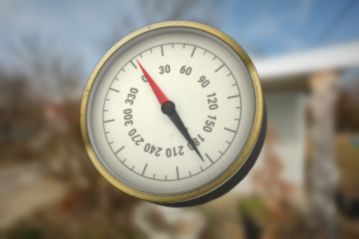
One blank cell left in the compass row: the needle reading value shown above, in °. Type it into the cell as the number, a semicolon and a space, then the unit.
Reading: 5; °
